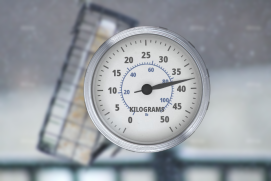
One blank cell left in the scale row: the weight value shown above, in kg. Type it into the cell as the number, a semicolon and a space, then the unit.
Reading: 38; kg
